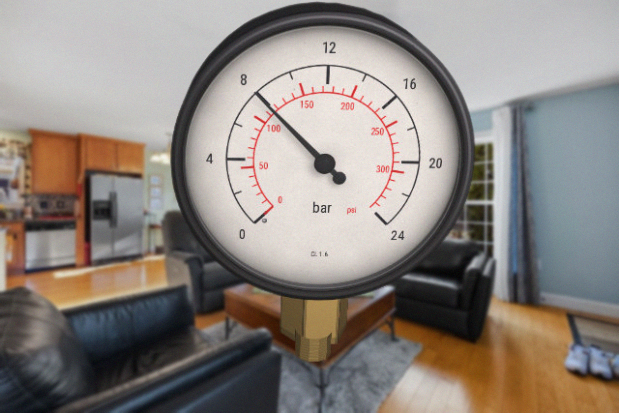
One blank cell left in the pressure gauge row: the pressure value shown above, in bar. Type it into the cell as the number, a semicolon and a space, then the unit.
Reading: 8; bar
